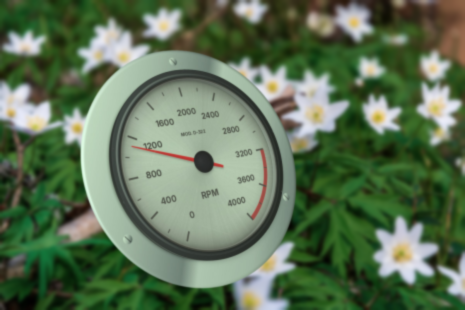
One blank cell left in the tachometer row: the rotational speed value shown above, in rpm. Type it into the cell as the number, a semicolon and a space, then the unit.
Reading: 1100; rpm
